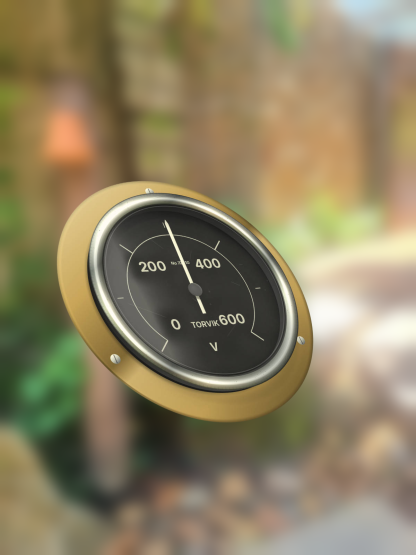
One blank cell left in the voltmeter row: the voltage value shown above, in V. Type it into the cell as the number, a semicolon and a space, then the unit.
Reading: 300; V
